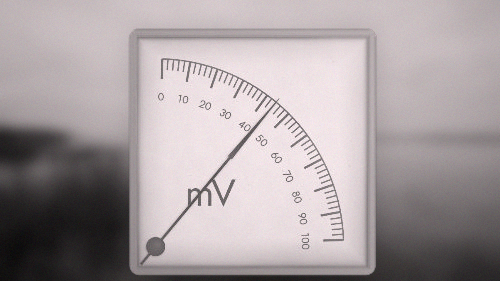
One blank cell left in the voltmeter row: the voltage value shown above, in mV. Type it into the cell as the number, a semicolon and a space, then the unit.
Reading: 44; mV
